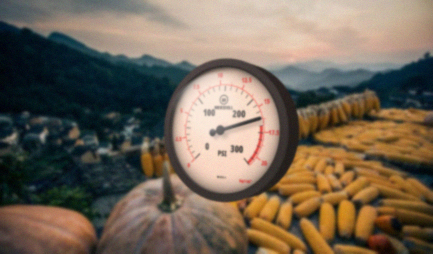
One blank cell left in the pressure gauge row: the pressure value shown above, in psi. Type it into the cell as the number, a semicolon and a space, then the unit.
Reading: 230; psi
